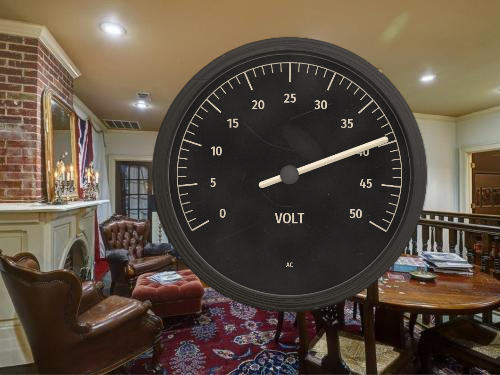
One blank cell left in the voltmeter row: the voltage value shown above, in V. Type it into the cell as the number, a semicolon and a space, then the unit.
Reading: 39.5; V
